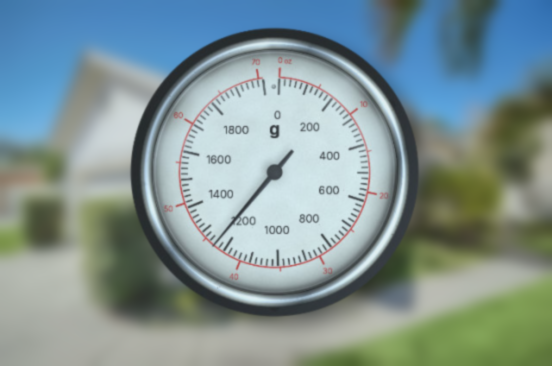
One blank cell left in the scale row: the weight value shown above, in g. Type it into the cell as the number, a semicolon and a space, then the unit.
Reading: 1240; g
